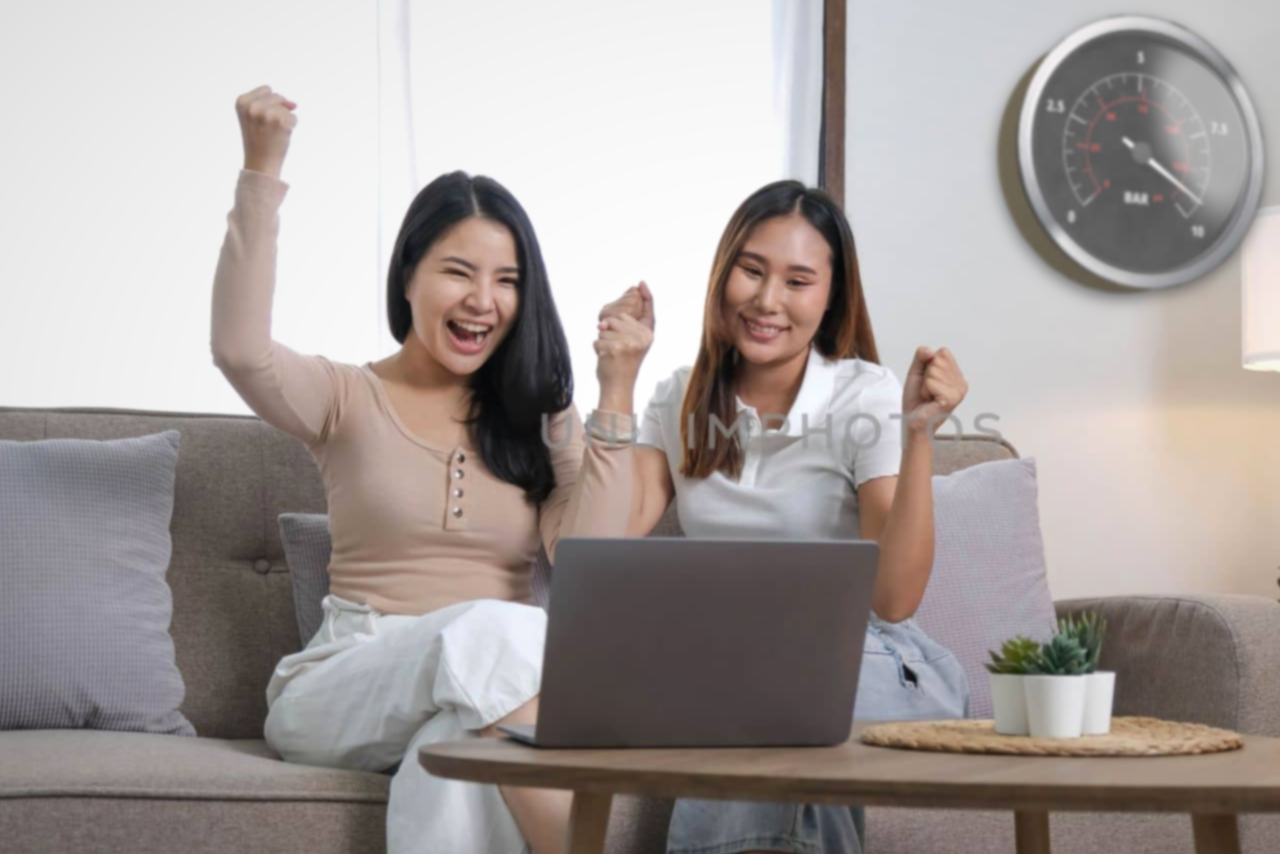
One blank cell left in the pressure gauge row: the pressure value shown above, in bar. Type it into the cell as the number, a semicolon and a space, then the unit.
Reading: 9.5; bar
